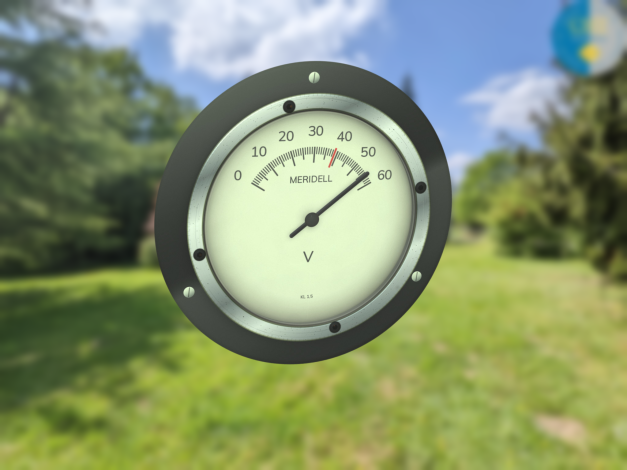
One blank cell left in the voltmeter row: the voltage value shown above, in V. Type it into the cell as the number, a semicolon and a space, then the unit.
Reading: 55; V
